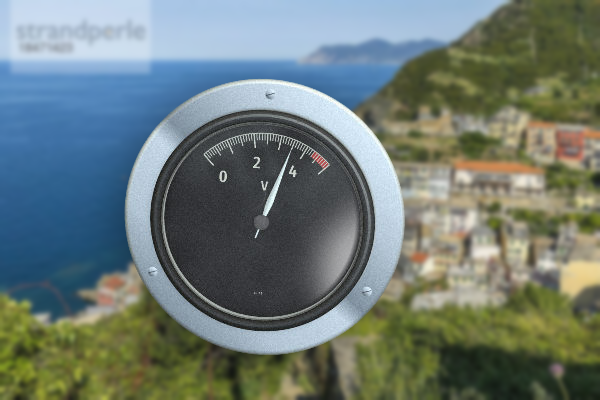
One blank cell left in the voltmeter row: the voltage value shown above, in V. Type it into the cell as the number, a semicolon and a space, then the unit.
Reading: 3.5; V
